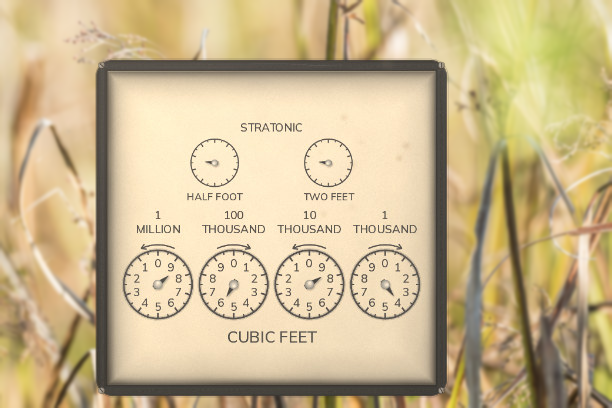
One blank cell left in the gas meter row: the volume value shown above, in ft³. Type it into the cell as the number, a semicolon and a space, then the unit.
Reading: 858400; ft³
